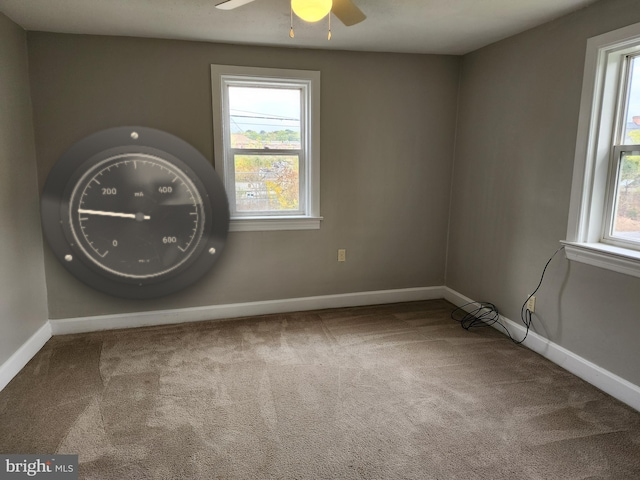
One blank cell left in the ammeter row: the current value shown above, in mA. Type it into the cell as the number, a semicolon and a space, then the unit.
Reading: 120; mA
